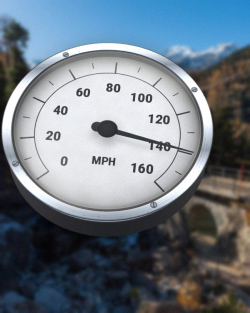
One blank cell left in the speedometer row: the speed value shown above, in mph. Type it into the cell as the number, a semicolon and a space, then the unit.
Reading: 140; mph
